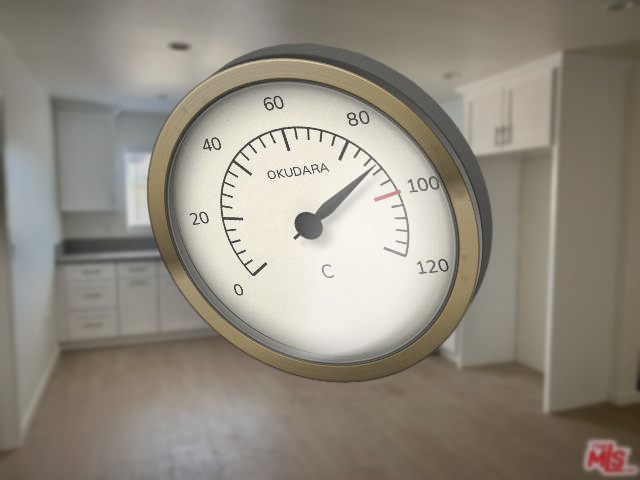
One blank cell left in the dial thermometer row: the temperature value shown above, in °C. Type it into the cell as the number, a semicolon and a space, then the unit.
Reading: 90; °C
